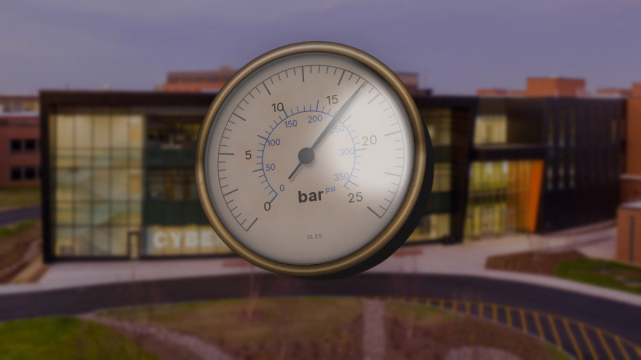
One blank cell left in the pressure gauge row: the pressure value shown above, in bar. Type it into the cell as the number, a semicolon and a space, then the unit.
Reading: 16.5; bar
